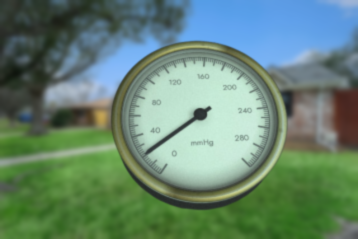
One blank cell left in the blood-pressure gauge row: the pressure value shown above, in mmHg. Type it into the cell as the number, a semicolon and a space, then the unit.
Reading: 20; mmHg
